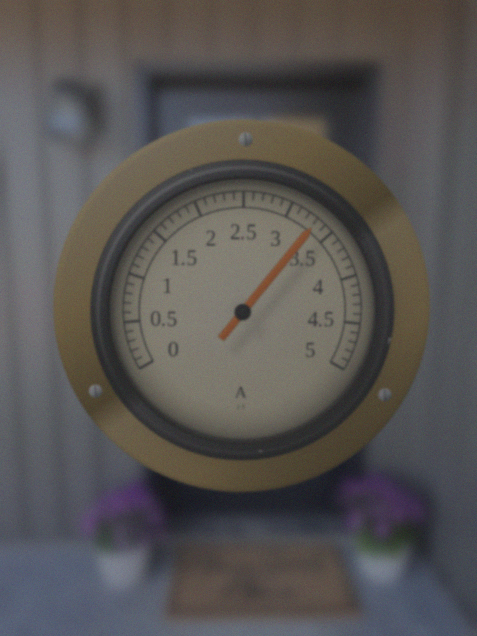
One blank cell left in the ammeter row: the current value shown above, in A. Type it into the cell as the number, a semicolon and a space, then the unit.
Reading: 3.3; A
